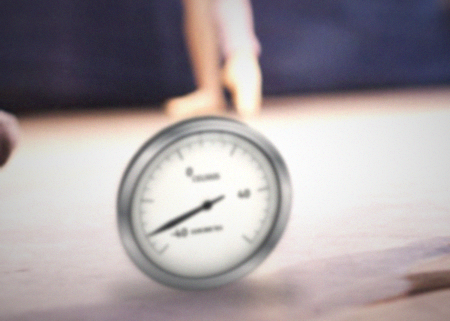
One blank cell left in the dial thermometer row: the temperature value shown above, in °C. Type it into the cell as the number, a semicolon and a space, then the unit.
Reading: -32; °C
